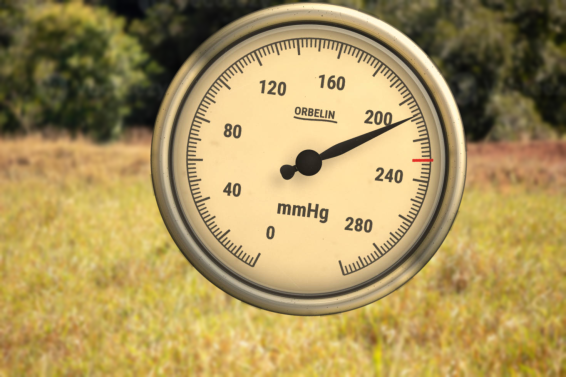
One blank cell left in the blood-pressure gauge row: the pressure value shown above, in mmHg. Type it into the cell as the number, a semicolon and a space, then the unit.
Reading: 208; mmHg
